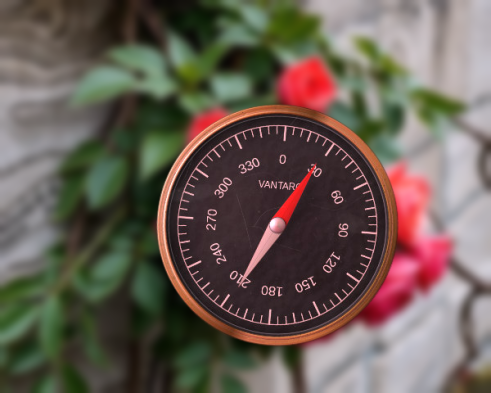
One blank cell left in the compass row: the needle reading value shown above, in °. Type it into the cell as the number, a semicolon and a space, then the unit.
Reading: 27.5; °
